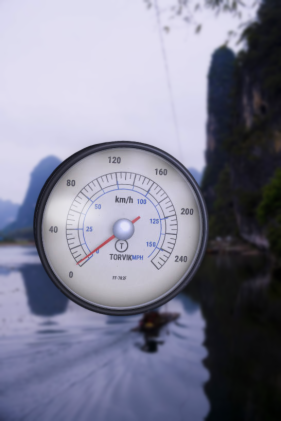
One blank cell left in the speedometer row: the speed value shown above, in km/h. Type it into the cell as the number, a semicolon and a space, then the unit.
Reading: 5; km/h
